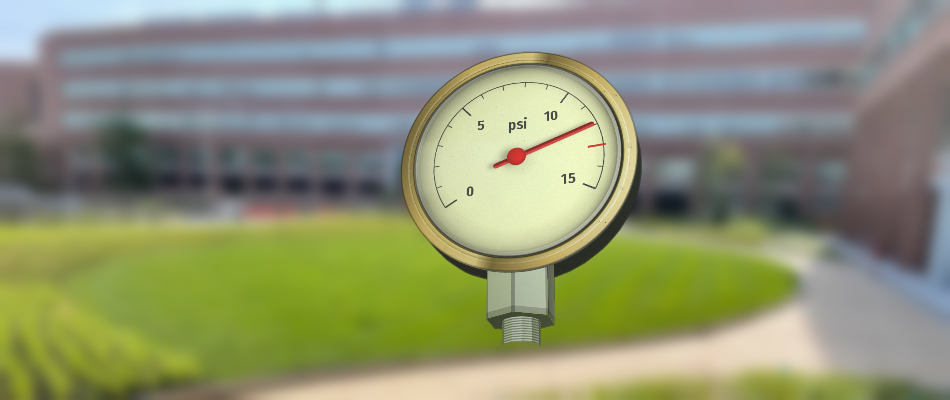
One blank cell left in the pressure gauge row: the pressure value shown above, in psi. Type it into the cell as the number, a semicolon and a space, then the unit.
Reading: 12; psi
